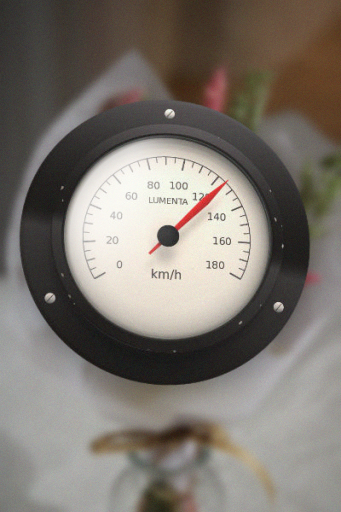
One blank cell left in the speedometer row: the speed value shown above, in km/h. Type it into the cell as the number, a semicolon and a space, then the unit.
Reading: 125; km/h
